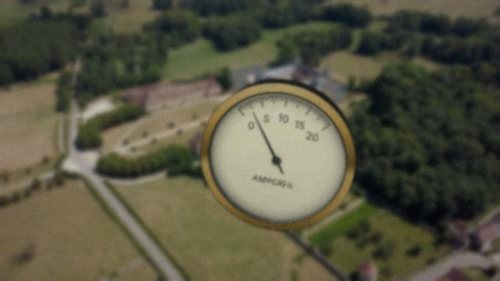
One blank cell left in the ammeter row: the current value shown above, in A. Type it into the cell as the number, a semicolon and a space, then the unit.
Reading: 2.5; A
